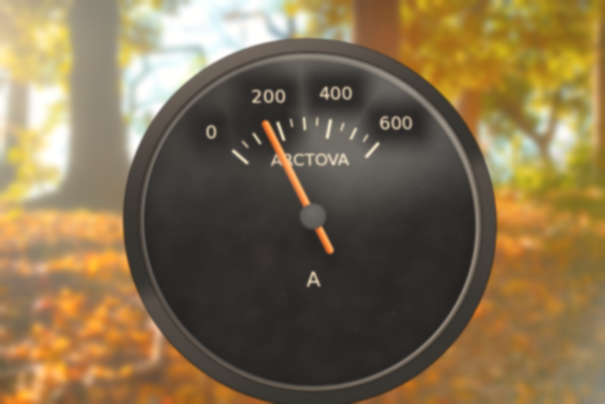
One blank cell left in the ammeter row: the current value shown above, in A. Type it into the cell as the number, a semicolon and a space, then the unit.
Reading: 150; A
